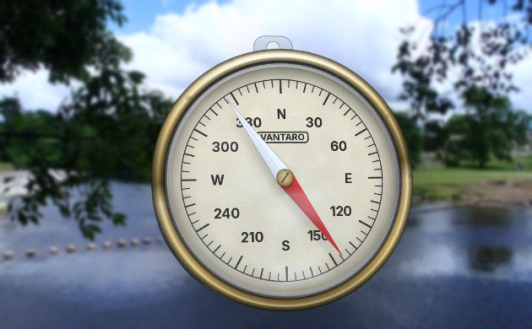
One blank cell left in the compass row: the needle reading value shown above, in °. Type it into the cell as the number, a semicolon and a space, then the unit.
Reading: 145; °
